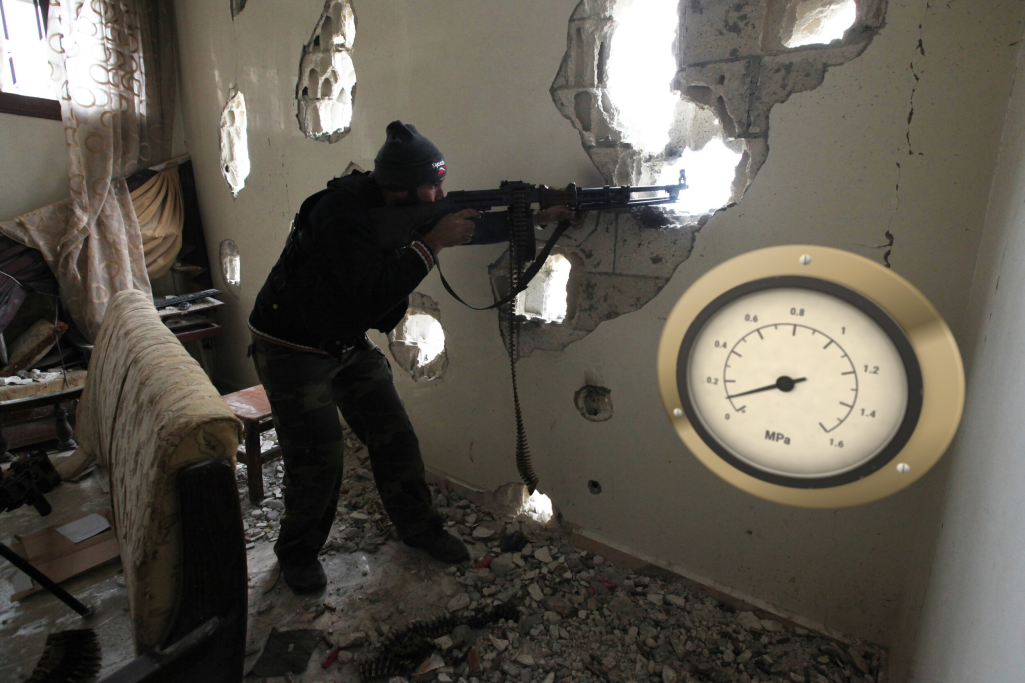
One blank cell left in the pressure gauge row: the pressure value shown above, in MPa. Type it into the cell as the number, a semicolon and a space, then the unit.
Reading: 0.1; MPa
